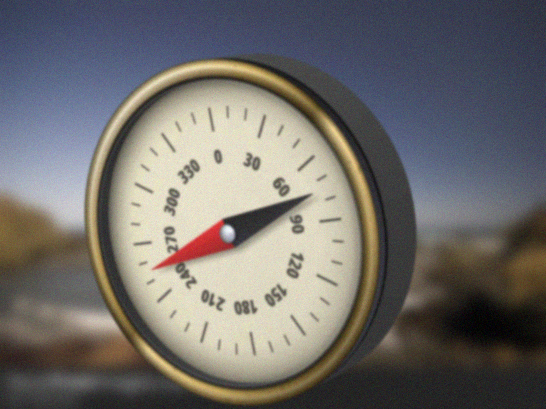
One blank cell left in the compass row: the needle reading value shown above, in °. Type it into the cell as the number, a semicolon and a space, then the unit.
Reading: 255; °
